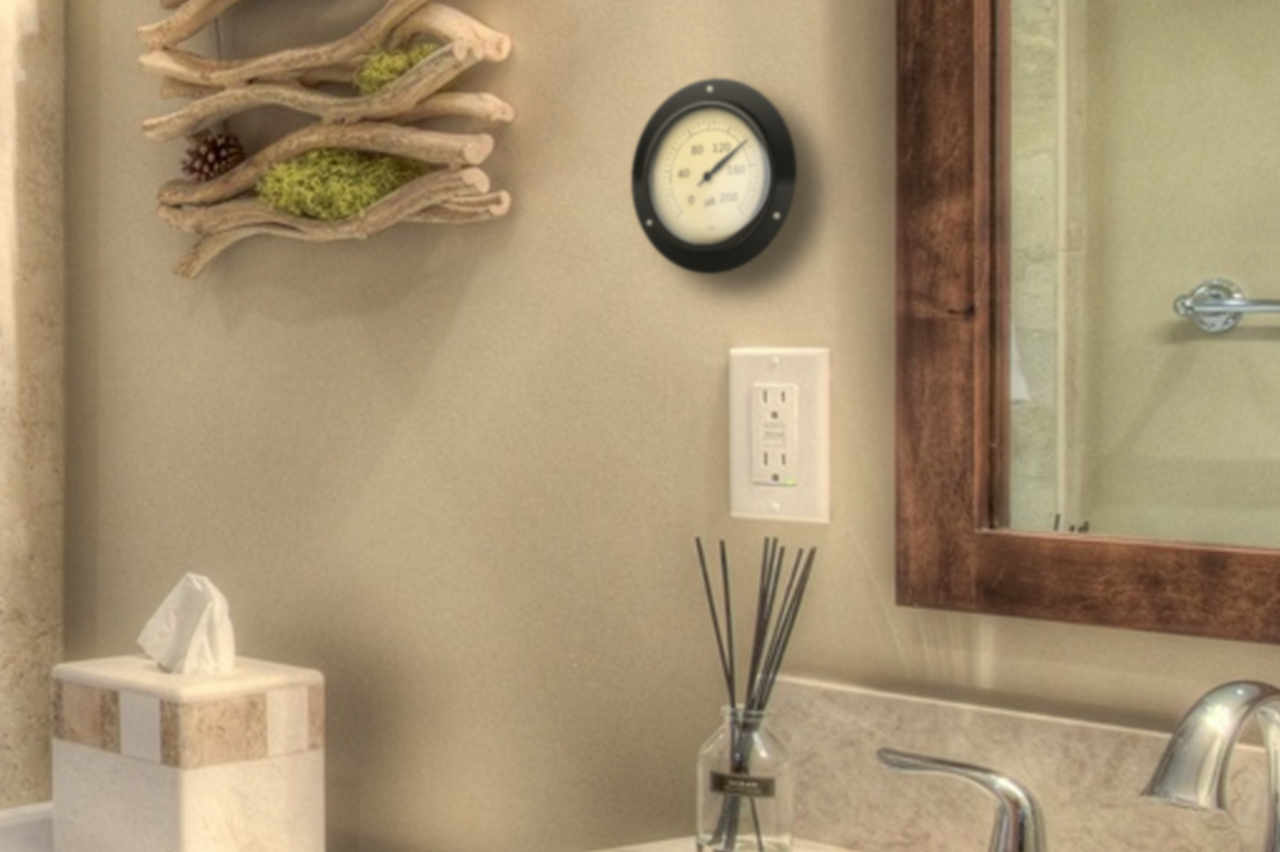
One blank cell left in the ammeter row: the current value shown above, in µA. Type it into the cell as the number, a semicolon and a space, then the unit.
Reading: 140; µA
